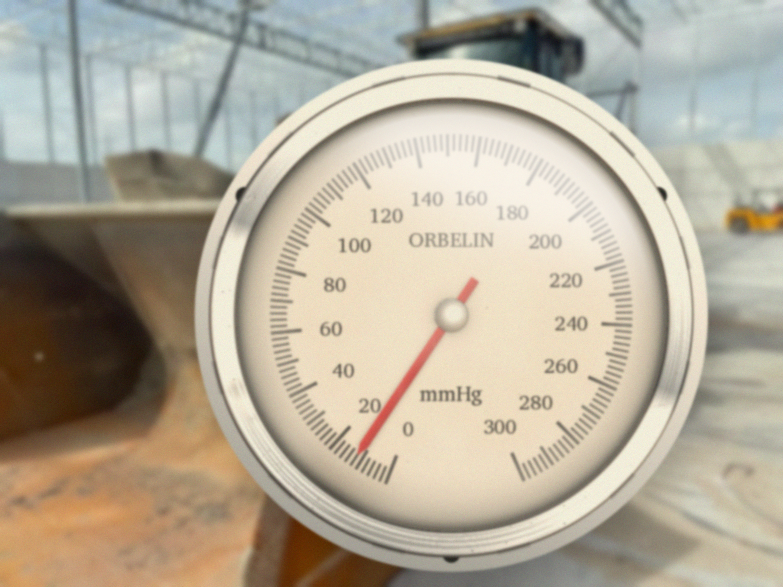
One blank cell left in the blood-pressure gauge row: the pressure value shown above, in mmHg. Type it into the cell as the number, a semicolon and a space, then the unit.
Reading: 12; mmHg
